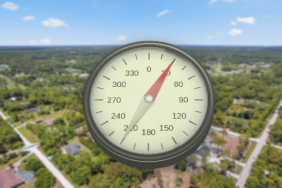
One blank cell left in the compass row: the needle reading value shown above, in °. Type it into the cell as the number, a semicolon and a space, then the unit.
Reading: 30; °
